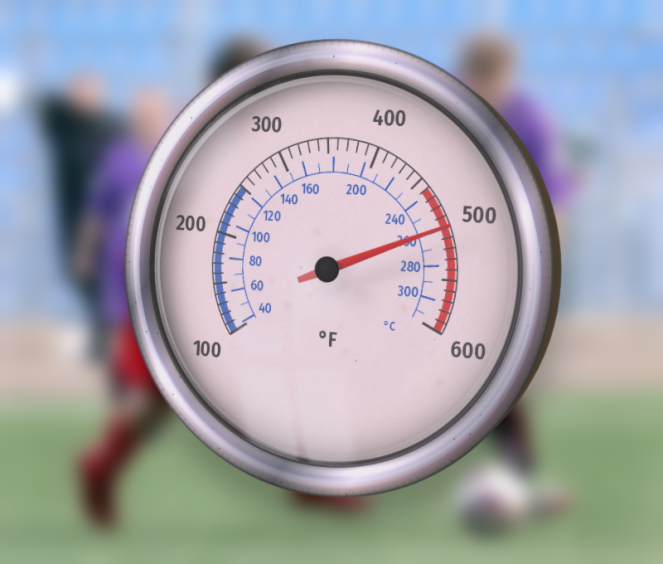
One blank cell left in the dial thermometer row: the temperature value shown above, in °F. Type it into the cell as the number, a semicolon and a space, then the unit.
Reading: 500; °F
